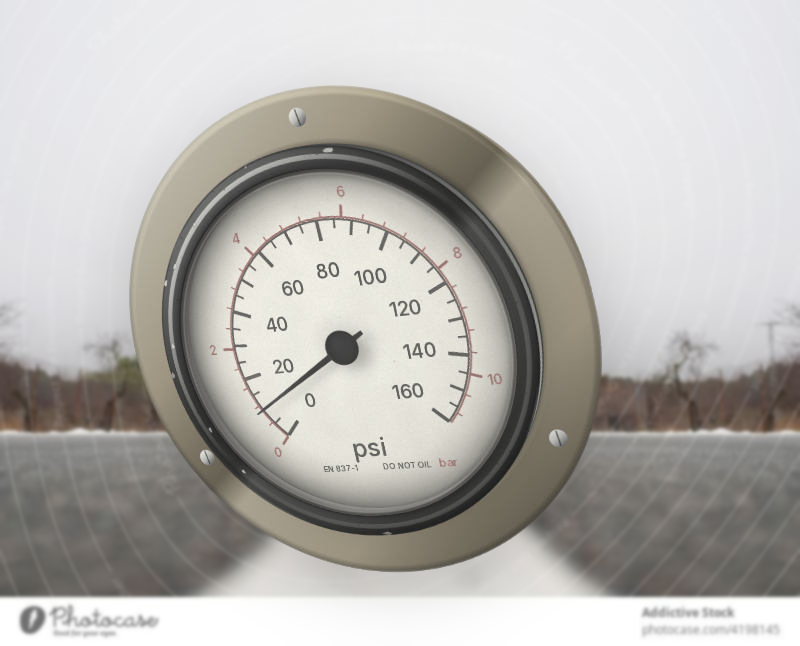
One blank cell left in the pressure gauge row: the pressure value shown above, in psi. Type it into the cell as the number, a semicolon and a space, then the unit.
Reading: 10; psi
